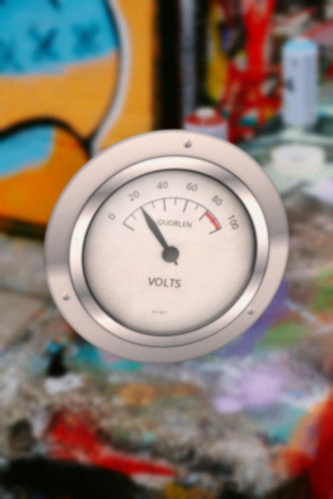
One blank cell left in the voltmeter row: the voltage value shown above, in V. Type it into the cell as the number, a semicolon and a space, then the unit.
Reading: 20; V
